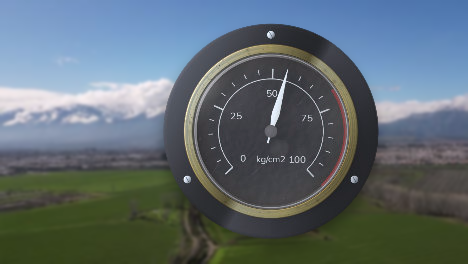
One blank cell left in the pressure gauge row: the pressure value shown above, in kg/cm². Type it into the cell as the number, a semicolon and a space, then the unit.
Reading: 55; kg/cm²
